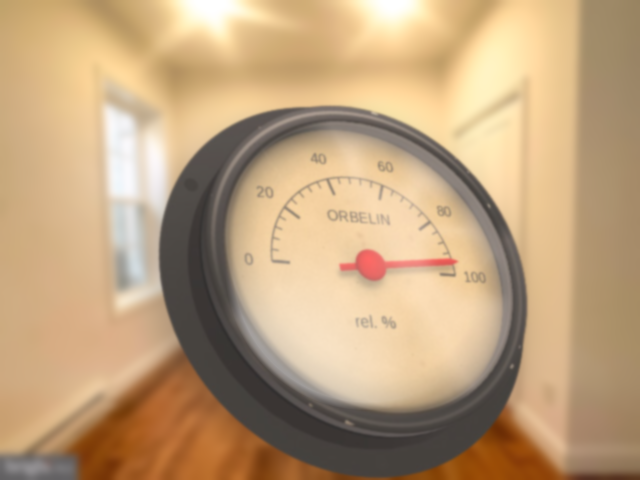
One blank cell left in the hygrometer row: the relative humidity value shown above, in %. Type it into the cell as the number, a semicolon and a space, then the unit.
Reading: 96; %
